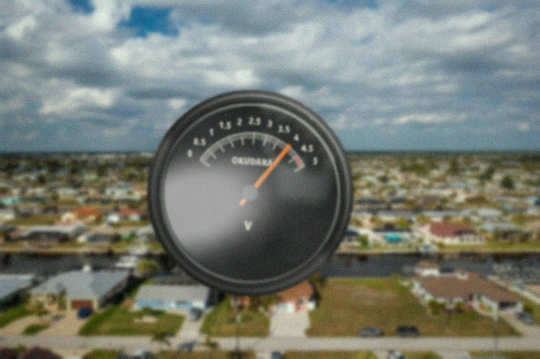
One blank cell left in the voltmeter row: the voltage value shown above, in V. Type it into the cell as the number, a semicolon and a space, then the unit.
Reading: 4; V
